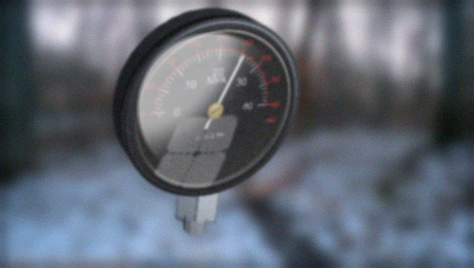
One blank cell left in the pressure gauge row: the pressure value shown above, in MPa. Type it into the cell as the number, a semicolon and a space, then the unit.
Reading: 25; MPa
